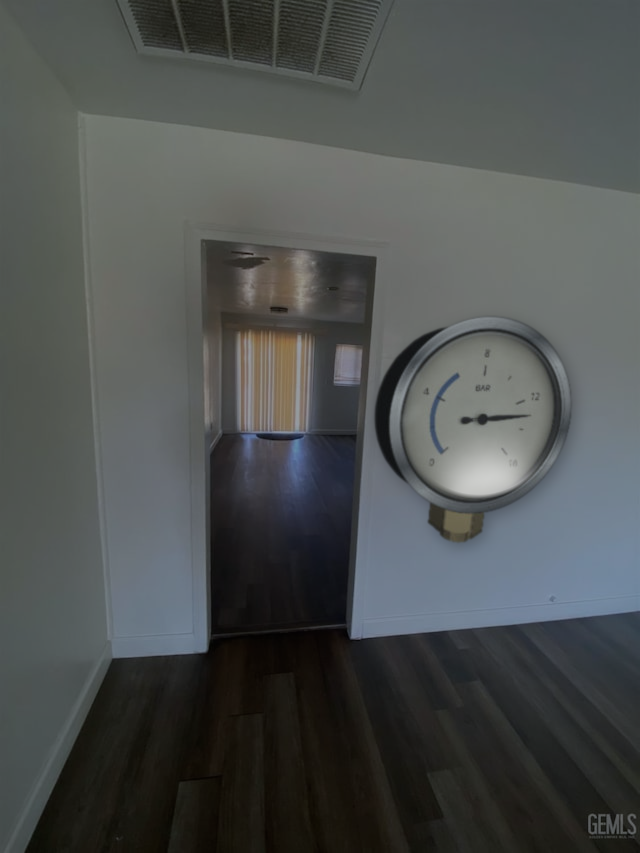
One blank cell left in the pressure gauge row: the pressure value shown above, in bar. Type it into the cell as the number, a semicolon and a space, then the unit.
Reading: 13; bar
